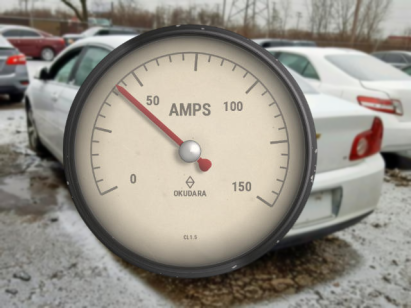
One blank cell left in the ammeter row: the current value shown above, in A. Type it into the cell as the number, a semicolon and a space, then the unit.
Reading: 42.5; A
